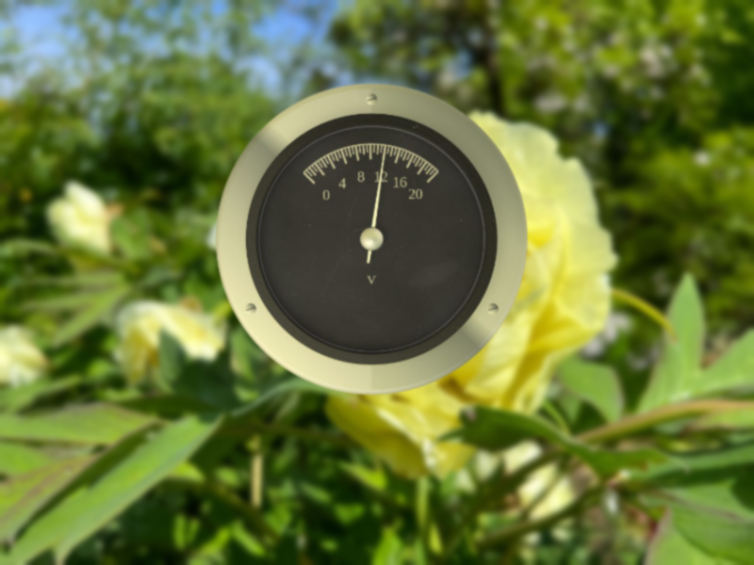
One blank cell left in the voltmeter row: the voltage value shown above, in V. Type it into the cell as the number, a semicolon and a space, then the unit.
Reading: 12; V
